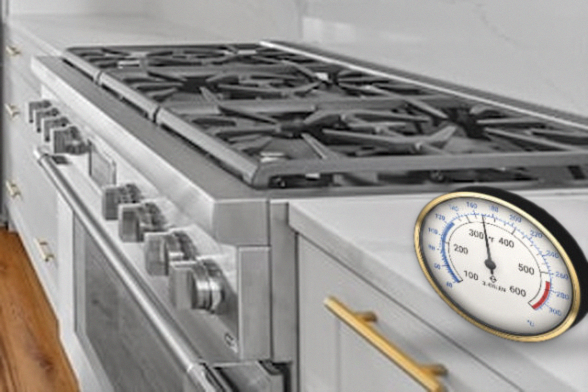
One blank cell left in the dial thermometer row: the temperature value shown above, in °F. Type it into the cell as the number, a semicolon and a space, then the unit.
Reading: 340; °F
